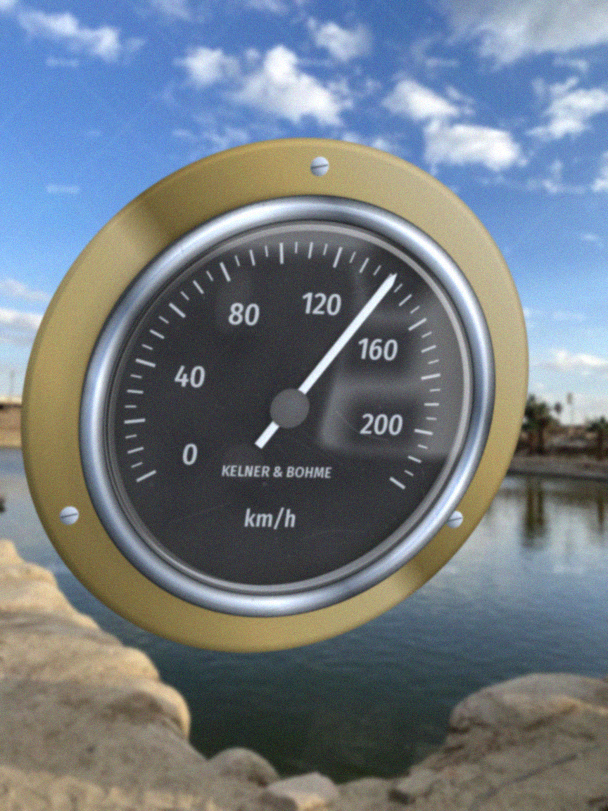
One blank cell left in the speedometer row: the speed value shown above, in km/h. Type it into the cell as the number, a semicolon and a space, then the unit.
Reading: 140; km/h
